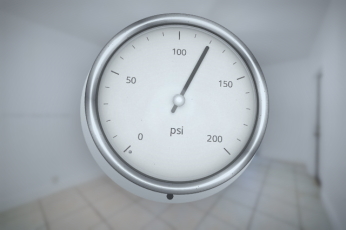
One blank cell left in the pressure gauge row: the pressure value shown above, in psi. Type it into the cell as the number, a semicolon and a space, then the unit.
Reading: 120; psi
